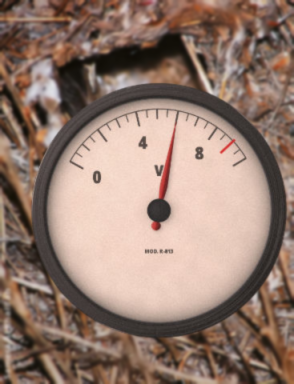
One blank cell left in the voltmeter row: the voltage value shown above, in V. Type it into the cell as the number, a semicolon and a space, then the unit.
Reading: 6; V
